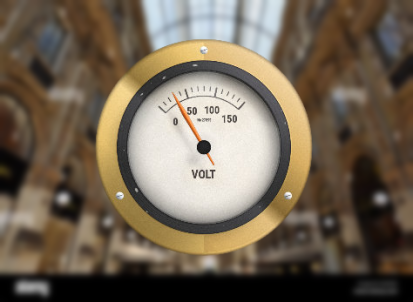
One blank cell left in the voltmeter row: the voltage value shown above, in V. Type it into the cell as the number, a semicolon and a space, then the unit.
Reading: 30; V
